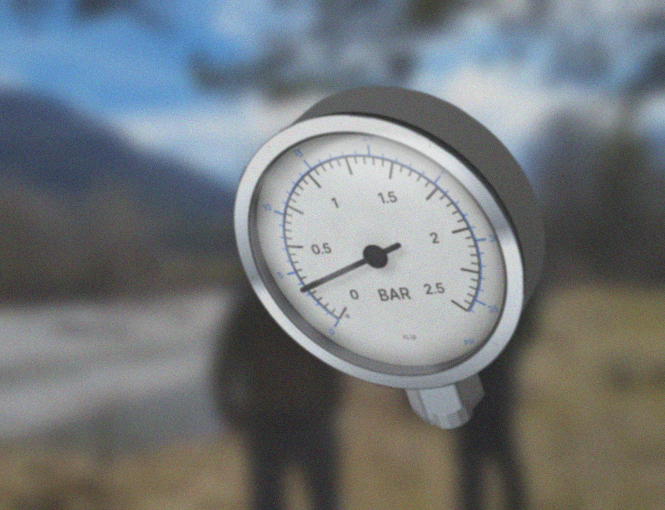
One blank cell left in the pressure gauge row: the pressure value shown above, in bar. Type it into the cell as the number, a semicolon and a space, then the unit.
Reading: 0.25; bar
